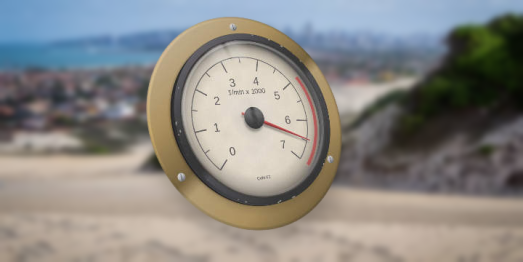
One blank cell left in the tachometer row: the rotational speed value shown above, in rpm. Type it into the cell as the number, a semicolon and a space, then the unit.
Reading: 6500; rpm
